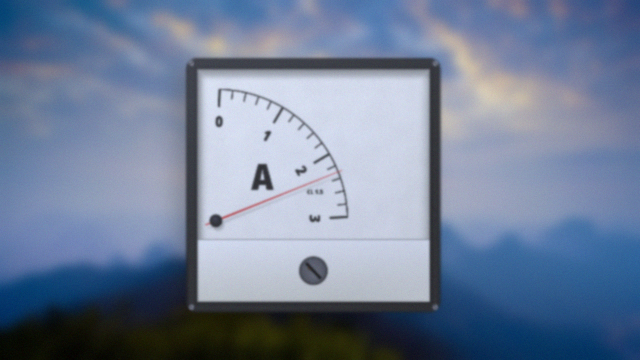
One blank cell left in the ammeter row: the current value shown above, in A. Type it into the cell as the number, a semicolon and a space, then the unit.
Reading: 2.3; A
